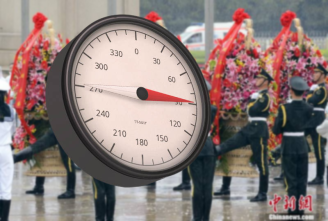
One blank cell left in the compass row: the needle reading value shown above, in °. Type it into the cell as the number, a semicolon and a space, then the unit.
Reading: 90; °
